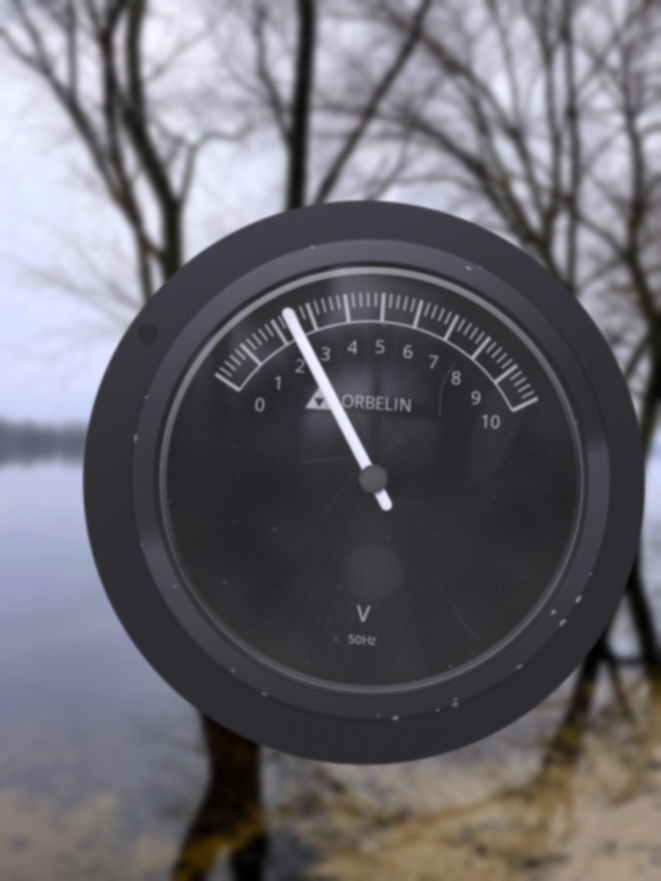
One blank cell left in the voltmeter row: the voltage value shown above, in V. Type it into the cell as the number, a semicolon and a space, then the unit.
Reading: 2.4; V
